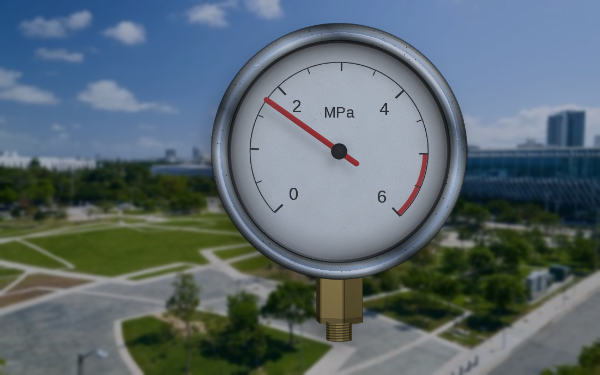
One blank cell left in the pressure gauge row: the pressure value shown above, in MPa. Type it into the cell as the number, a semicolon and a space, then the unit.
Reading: 1.75; MPa
